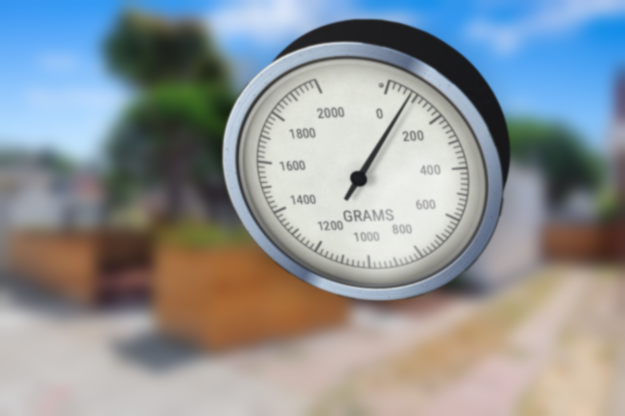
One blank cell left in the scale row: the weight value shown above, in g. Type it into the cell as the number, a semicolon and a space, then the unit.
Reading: 80; g
